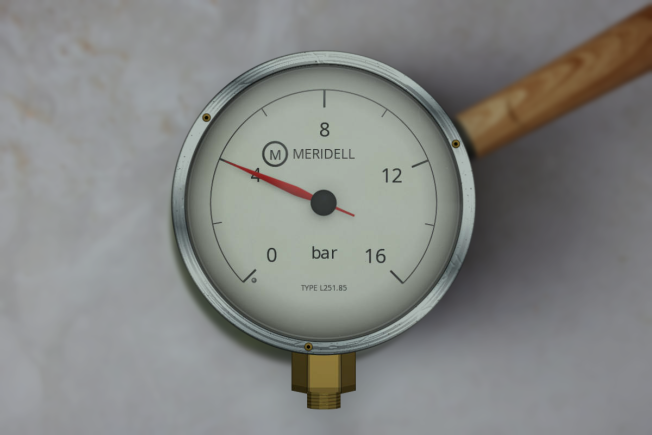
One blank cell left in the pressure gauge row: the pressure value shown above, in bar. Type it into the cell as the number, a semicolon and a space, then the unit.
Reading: 4; bar
